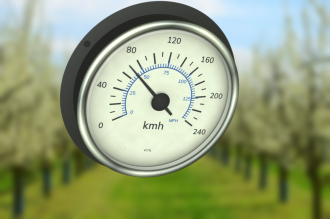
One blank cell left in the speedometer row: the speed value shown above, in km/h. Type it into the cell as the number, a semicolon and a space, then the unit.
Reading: 70; km/h
